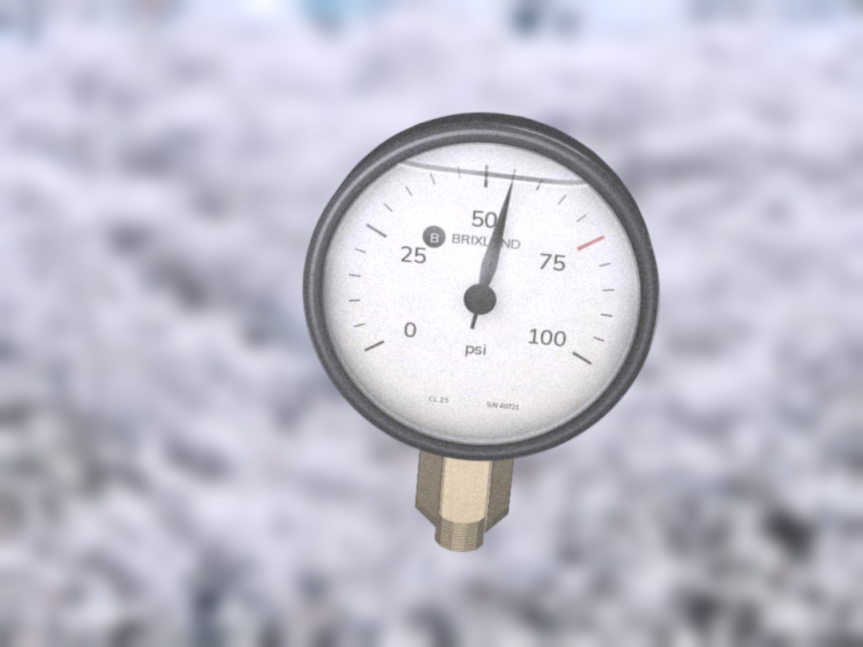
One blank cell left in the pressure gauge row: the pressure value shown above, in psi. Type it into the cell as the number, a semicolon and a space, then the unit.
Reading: 55; psi
